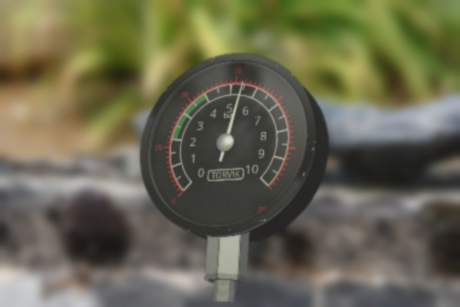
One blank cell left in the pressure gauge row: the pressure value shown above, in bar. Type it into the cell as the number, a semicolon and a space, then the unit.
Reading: 5.5; bar
